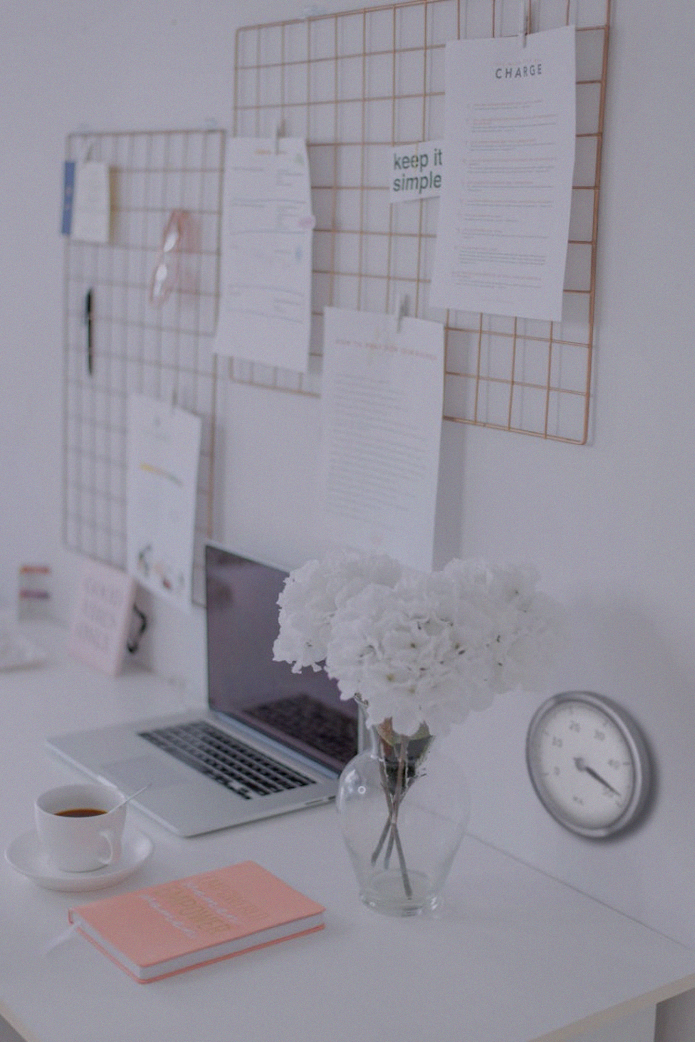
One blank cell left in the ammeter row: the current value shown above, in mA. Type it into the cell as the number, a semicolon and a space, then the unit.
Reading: 47.5; mA
